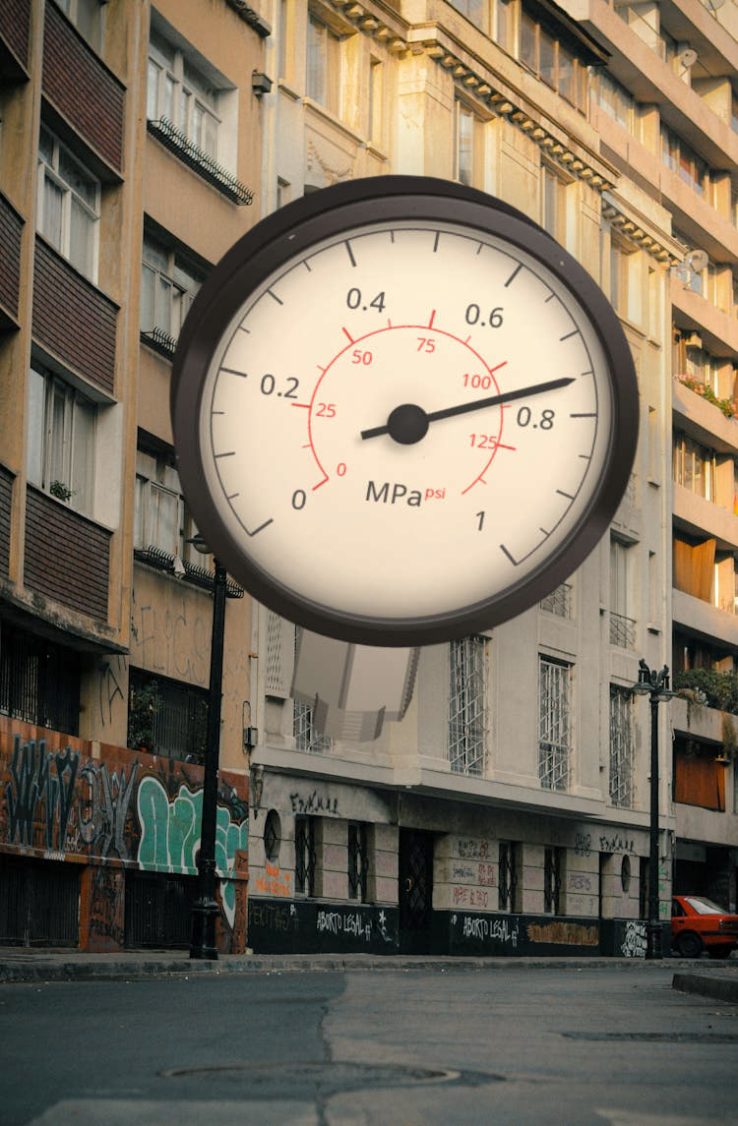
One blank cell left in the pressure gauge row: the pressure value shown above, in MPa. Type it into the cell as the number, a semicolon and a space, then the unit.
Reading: 0.75; MPa
